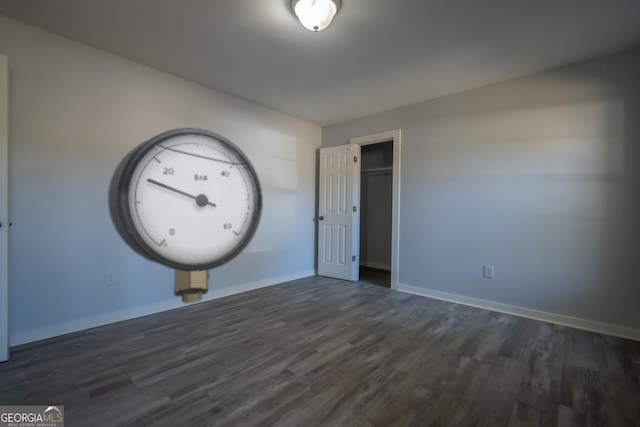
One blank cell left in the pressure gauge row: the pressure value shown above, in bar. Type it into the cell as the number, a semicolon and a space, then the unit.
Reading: 15; bar
